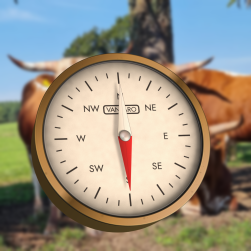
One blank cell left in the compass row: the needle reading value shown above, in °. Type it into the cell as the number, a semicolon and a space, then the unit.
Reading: 180; °
